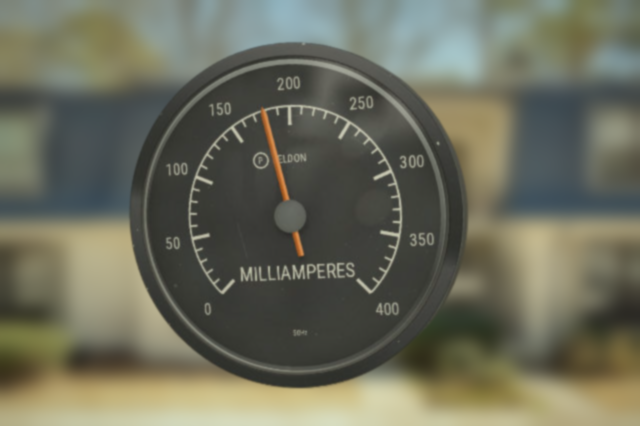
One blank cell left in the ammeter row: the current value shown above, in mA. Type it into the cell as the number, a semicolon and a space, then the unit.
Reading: 180; mA
